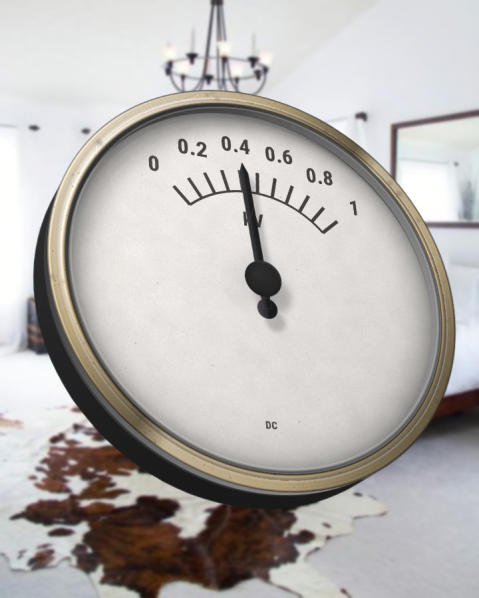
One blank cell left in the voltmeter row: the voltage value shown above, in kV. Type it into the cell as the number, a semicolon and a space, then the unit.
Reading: 0.4; kV
